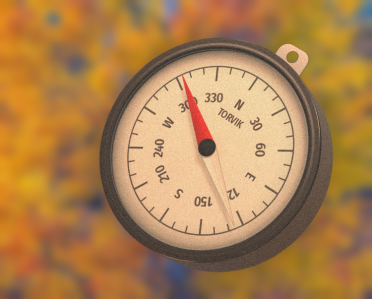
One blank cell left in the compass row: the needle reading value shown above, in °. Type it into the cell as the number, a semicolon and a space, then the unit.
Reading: 305; °
